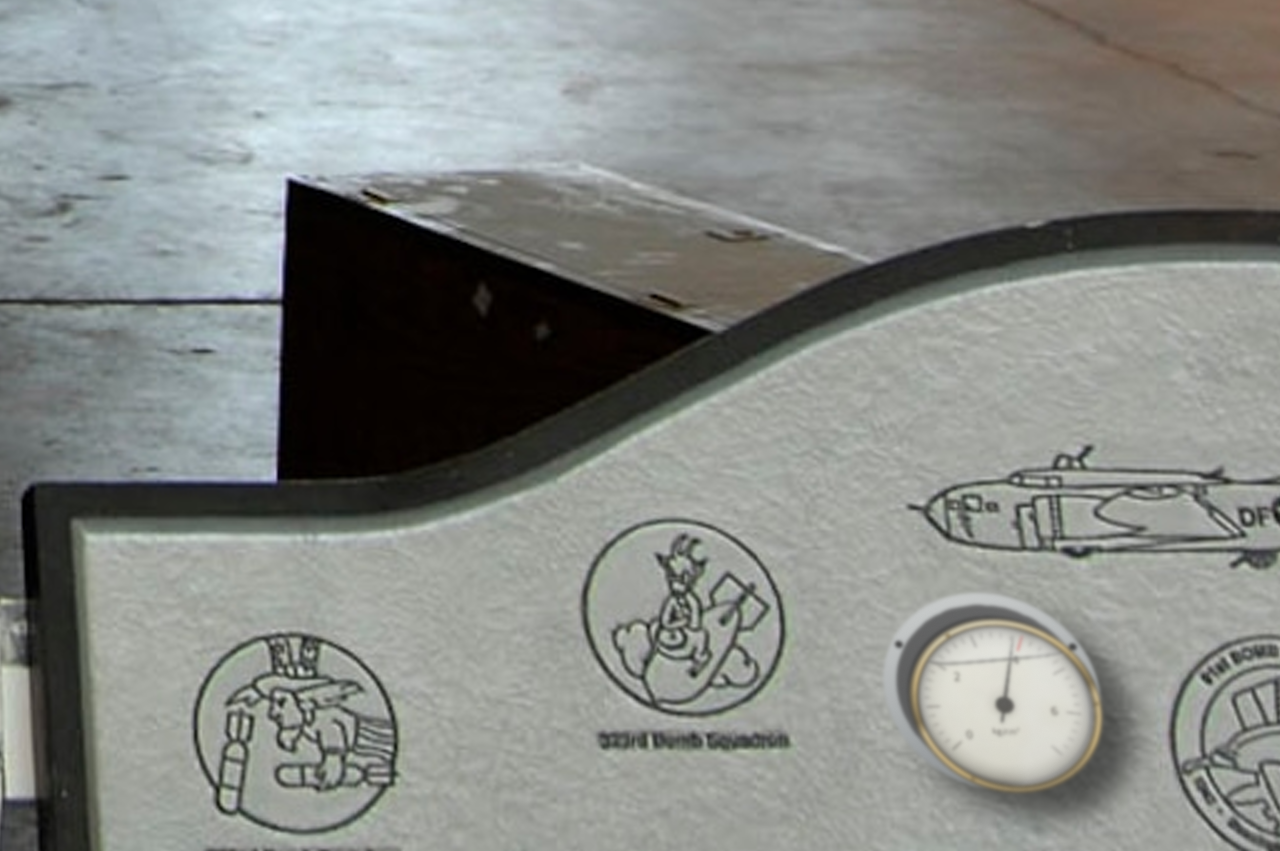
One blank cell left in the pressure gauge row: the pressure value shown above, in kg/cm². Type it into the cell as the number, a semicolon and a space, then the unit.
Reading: 3.8; kg/cm²
